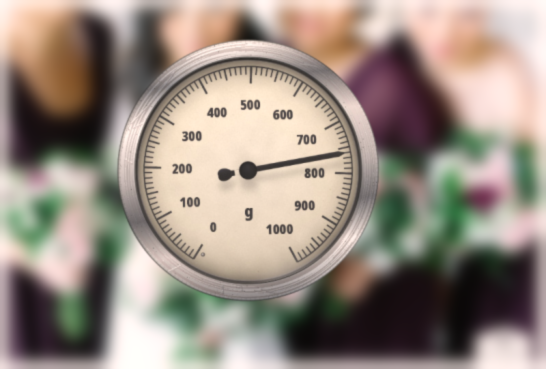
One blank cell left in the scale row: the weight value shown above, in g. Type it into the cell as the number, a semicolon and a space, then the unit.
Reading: 760; g
